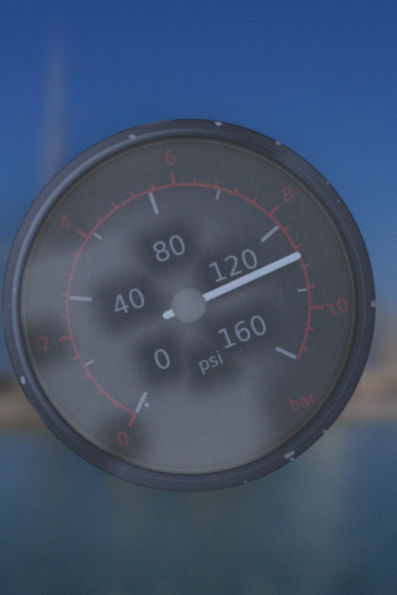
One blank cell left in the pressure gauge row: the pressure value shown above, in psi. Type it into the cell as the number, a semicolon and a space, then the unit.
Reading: 130; psi
